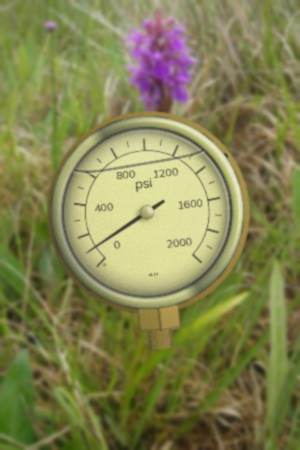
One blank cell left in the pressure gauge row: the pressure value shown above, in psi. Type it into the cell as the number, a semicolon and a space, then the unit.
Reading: 100; psi
